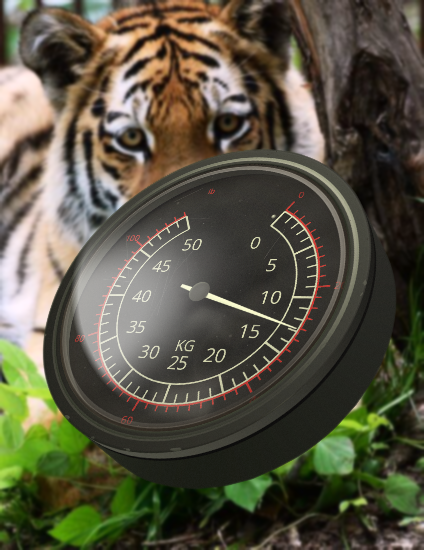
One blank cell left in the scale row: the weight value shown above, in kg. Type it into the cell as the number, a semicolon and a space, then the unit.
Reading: 13; kg
